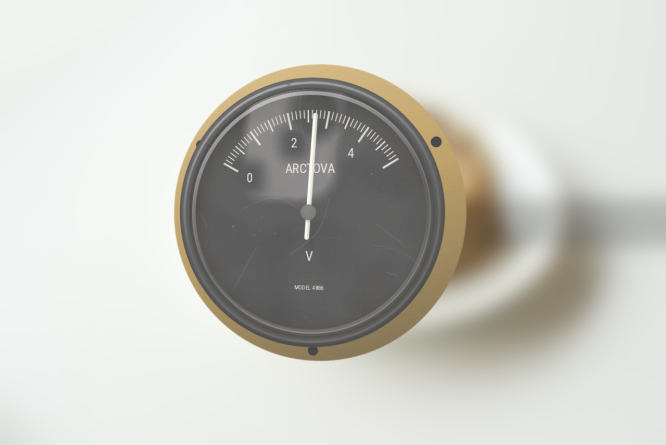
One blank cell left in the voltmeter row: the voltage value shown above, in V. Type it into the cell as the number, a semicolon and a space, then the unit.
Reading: 2.7; V
